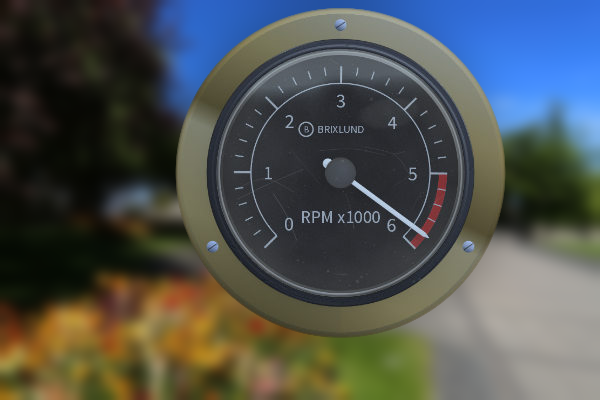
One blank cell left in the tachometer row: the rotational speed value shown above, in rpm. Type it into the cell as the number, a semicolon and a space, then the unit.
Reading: 5800; rpm
